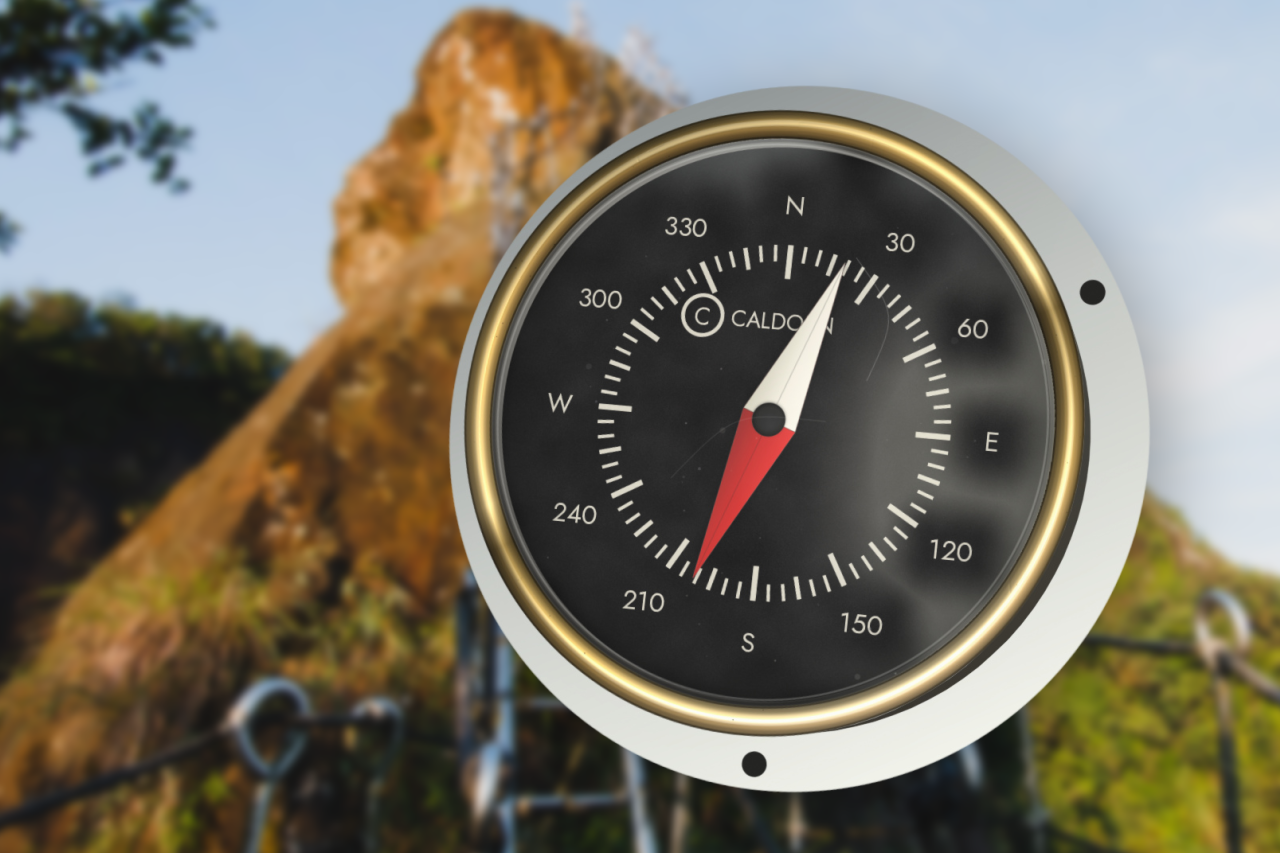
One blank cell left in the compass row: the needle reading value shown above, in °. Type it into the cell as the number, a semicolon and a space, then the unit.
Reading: 200; °
